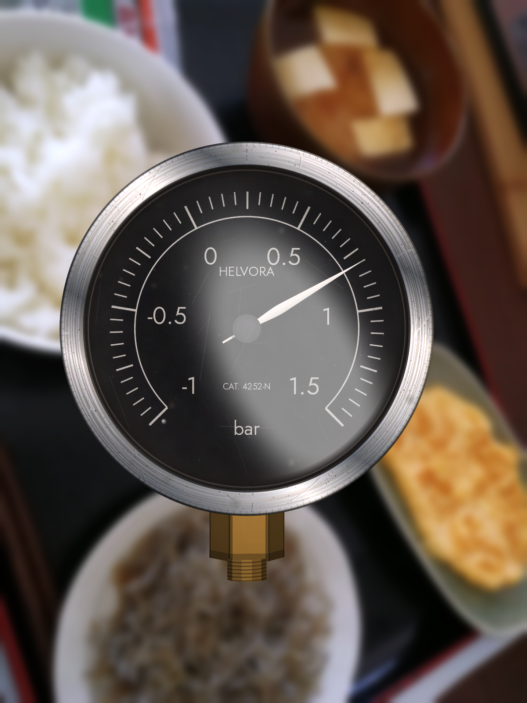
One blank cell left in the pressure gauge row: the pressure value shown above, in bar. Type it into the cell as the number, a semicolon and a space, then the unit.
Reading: 0.8; bar
